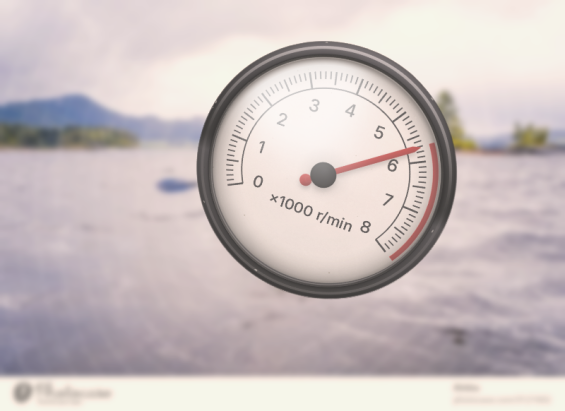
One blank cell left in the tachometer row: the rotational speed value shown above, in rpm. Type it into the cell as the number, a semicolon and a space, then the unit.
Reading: 5700; rpm
